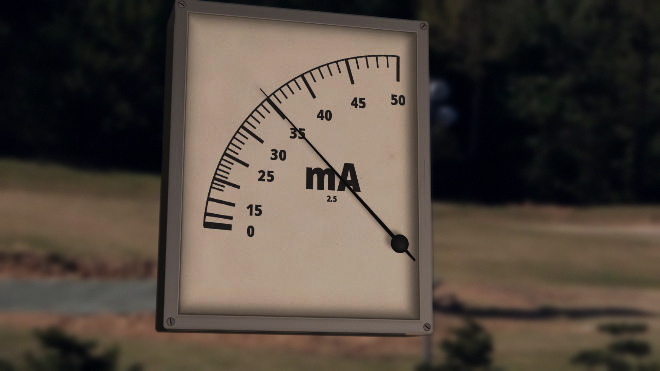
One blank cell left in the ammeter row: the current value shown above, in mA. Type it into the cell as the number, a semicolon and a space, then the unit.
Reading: 35; mA
